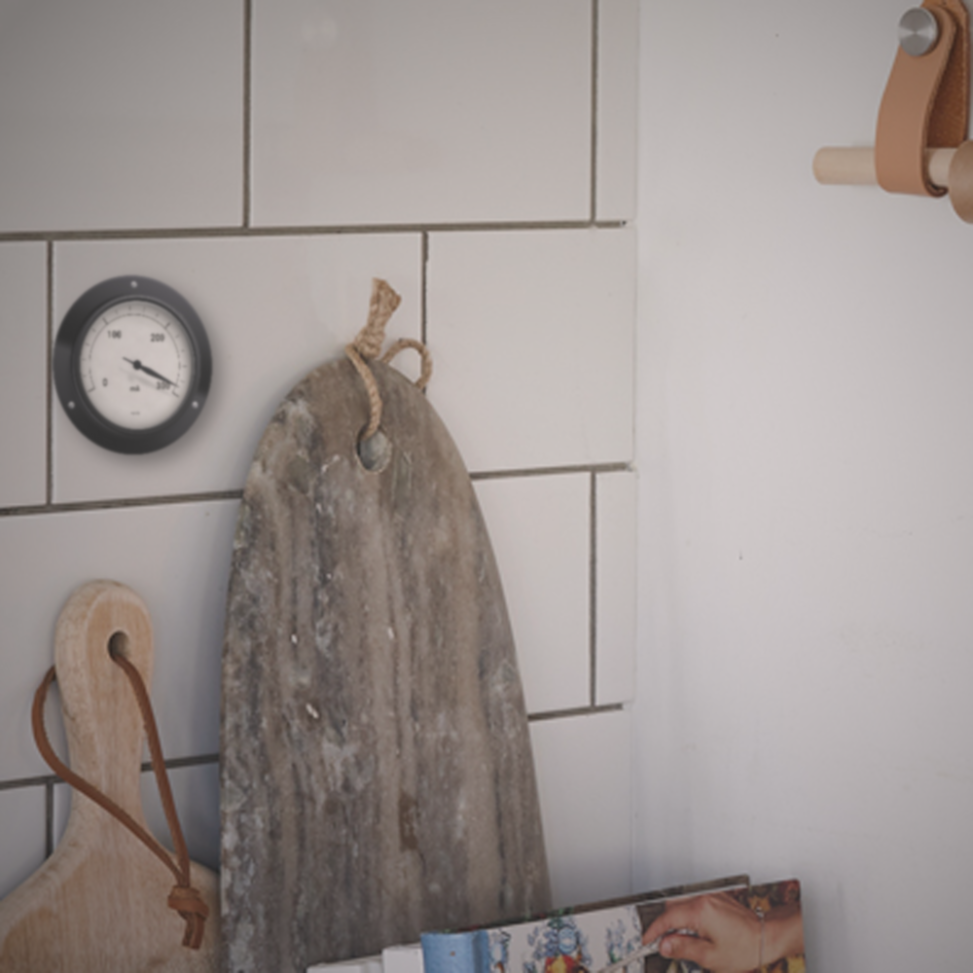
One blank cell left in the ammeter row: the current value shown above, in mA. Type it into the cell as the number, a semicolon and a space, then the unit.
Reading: 290; mA
